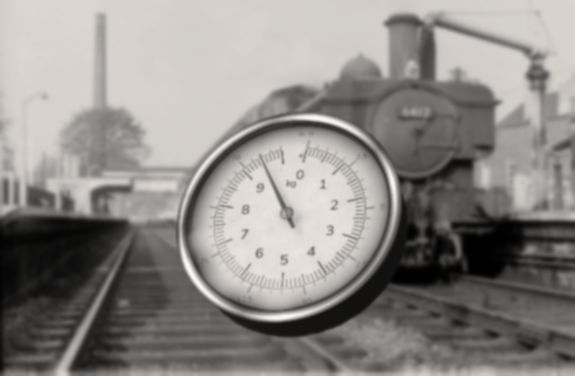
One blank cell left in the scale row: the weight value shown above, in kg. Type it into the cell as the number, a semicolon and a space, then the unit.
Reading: 9.5; kg
